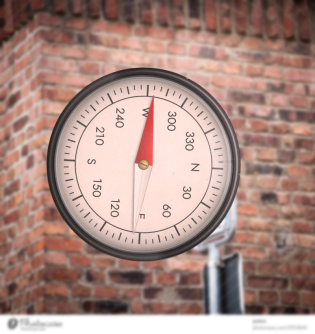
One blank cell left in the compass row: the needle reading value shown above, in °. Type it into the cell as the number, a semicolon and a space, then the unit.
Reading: 275; °
